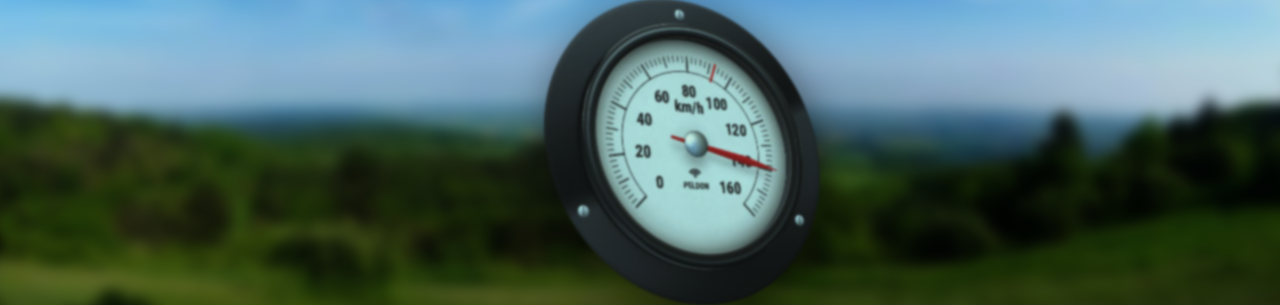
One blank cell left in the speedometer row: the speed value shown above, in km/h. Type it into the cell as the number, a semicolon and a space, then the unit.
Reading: 140; km/h
